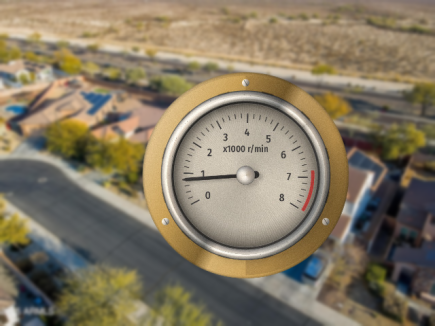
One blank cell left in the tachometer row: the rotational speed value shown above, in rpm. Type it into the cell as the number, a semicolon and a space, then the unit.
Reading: 800; rpm
